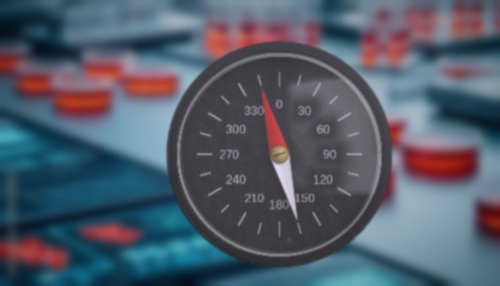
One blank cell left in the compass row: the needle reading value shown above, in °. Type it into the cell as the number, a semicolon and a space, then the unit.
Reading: 345; °
